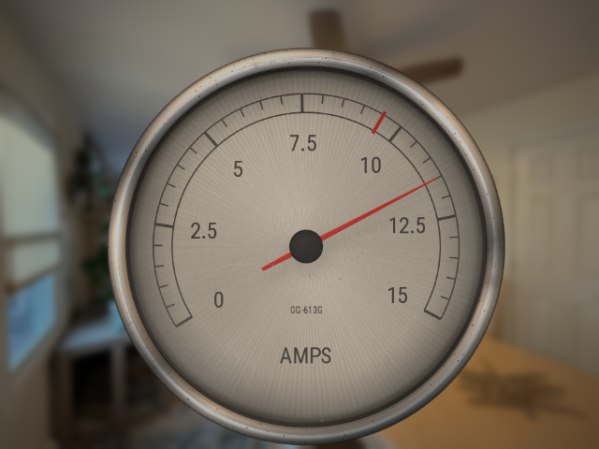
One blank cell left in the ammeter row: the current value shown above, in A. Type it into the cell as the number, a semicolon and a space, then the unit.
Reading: 11.5; A
